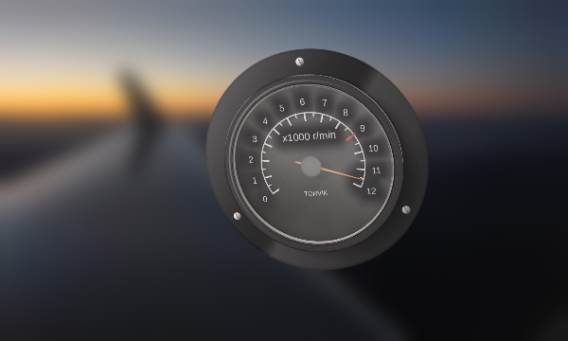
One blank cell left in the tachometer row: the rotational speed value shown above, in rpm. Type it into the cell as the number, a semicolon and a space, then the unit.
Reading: 11500; rpm
